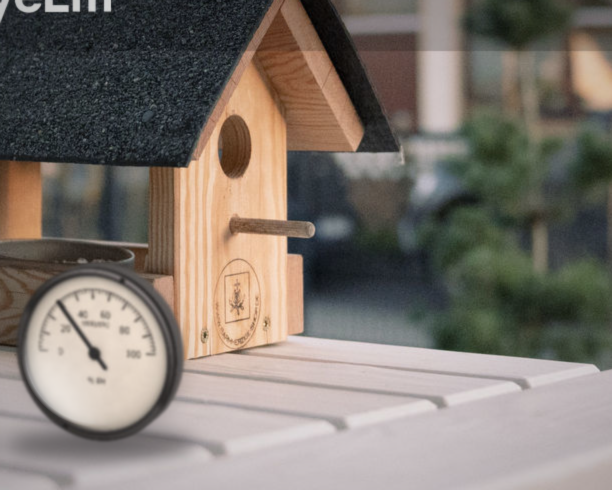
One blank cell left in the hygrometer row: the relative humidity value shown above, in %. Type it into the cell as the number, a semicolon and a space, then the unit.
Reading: 30; %
